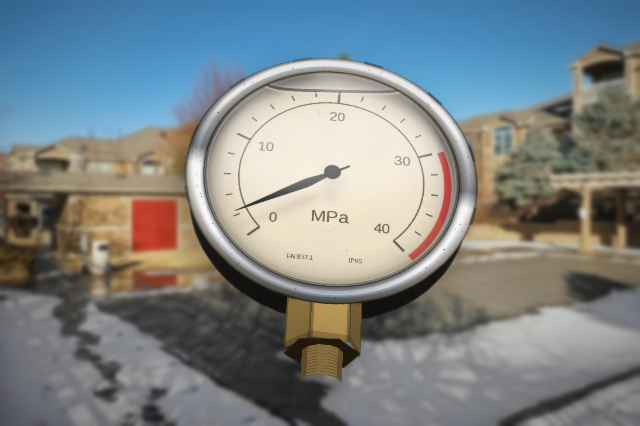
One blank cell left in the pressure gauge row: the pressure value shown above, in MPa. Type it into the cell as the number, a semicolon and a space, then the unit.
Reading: 2; MPa
